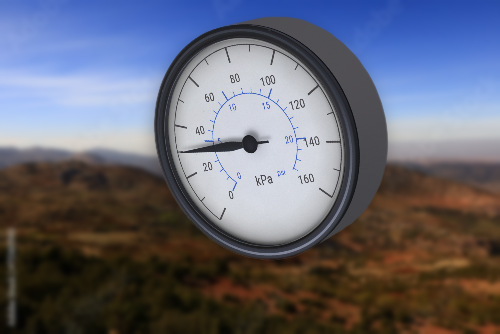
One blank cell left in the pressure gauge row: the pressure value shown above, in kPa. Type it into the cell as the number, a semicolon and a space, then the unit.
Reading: 30; kPa
